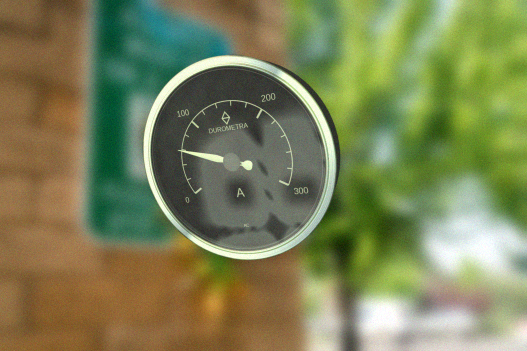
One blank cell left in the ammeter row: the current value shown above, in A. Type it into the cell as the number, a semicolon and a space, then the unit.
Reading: 60; A
